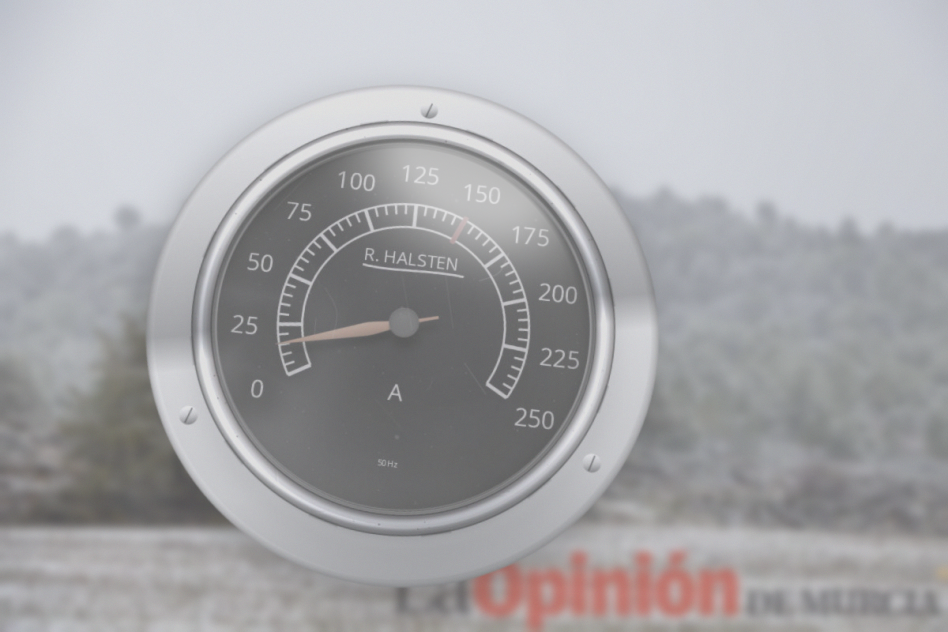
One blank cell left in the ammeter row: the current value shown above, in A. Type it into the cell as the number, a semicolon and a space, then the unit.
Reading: 15; A
